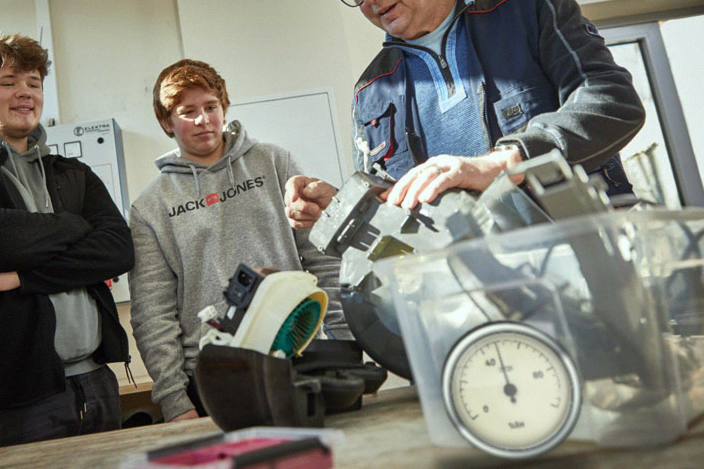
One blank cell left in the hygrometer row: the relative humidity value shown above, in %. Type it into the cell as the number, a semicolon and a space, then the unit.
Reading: 48; %
